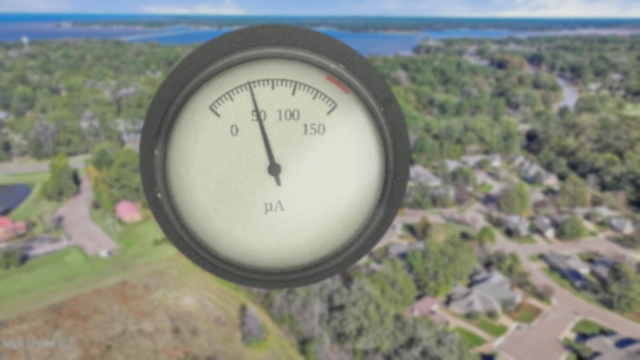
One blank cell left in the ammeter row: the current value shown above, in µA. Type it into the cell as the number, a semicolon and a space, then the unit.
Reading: 50; µA
